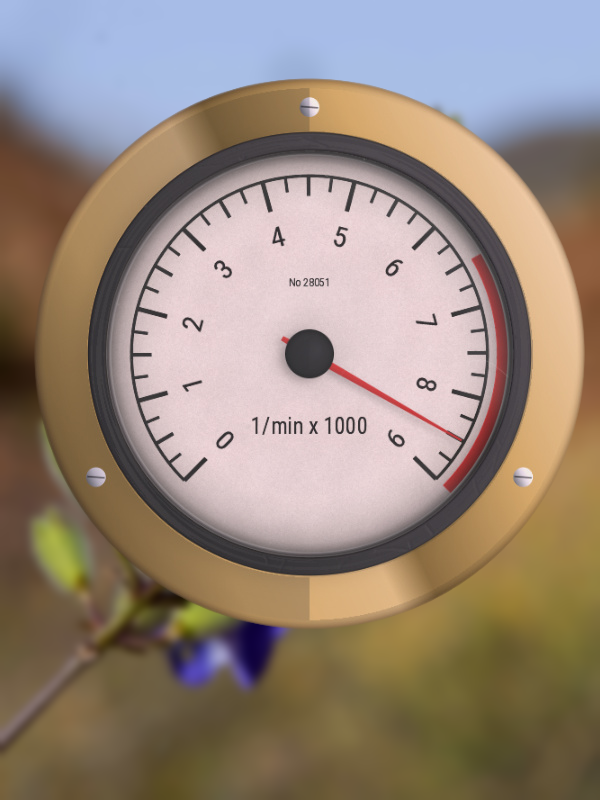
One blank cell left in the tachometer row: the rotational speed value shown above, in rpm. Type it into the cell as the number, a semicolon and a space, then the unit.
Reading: 8500; rpm
